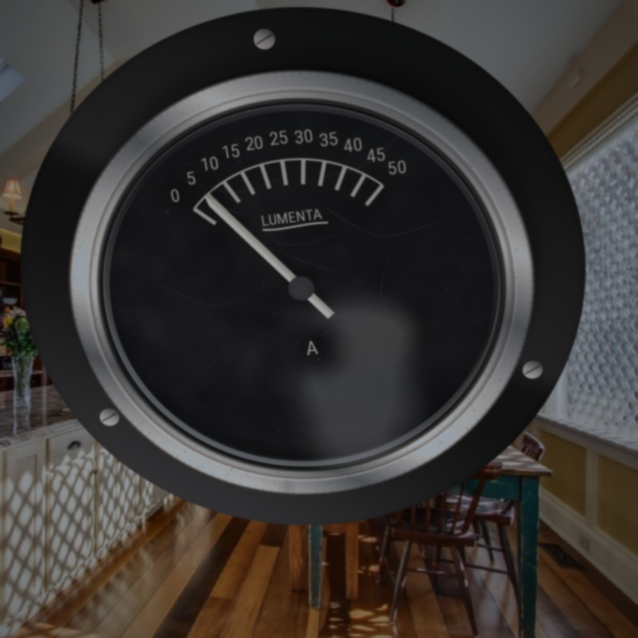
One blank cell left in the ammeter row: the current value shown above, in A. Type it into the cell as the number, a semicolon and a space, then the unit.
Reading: 5; A
